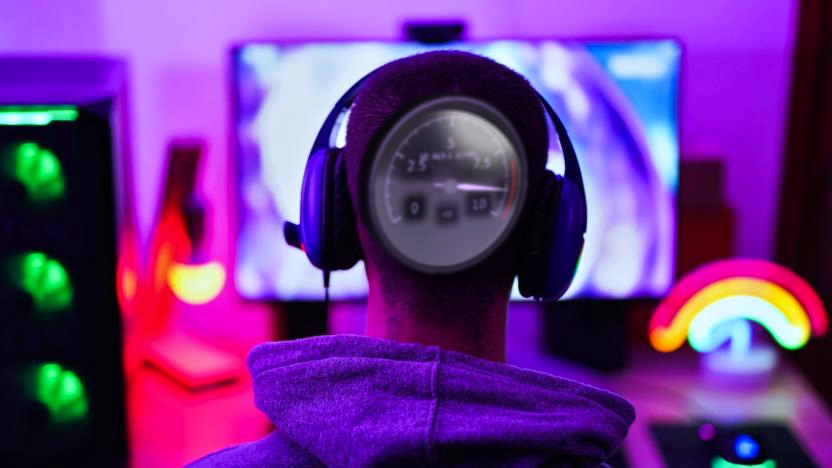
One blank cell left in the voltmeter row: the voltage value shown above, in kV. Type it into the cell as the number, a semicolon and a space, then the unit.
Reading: 9; kV
